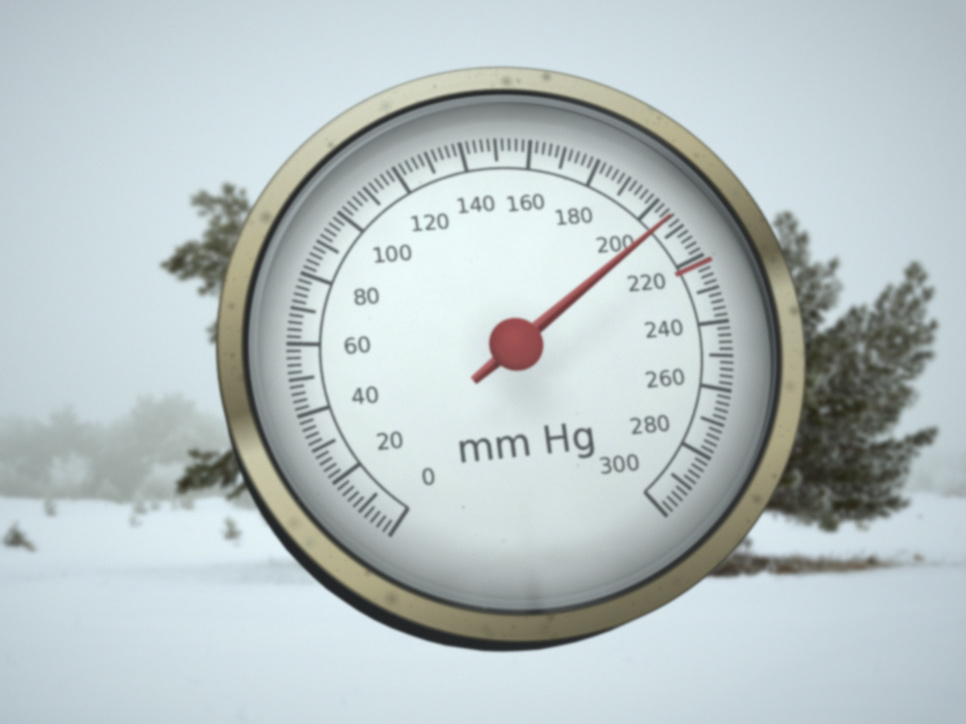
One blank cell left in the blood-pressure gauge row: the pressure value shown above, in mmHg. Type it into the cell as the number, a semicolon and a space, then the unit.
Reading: 206; mmHg
